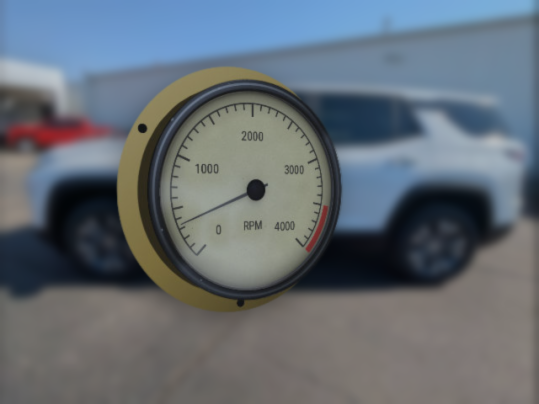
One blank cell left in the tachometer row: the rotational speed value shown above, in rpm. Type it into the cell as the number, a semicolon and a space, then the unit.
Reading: 350; rpm
